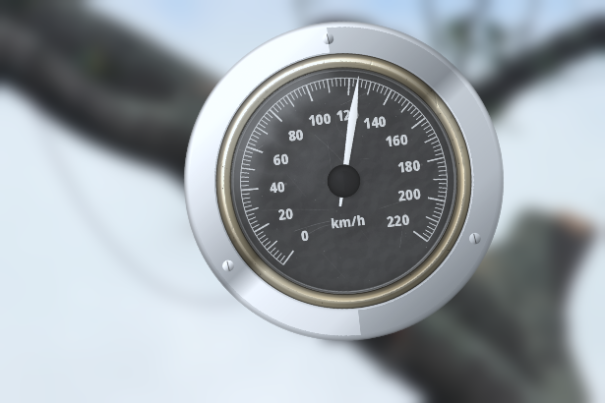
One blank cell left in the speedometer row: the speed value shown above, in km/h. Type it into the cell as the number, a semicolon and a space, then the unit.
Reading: 124; km/h
